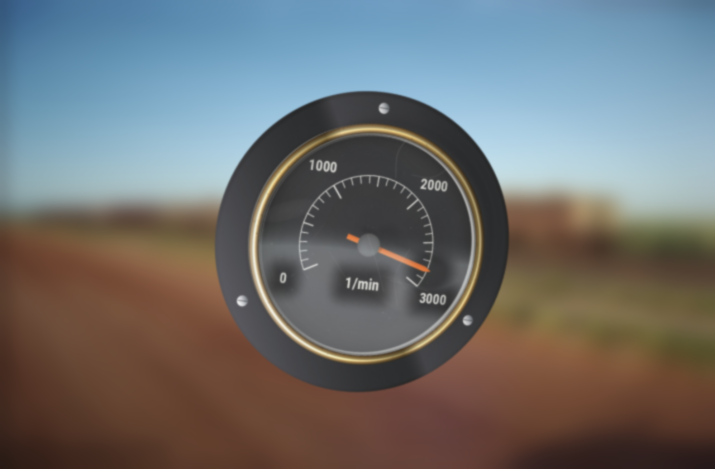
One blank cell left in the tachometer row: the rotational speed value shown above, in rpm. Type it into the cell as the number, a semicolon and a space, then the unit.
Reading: 2800; rpm
